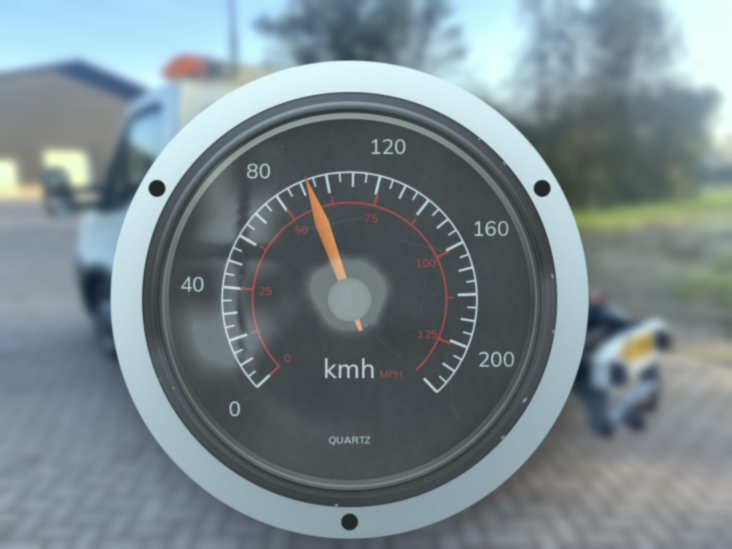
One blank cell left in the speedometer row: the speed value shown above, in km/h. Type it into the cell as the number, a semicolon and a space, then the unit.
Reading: 92.5; km/h
